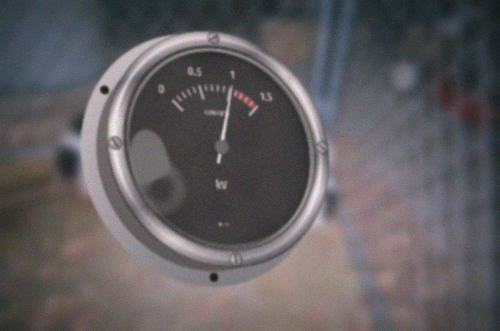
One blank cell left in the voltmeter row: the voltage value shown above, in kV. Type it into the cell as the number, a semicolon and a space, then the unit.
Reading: 1; kV
